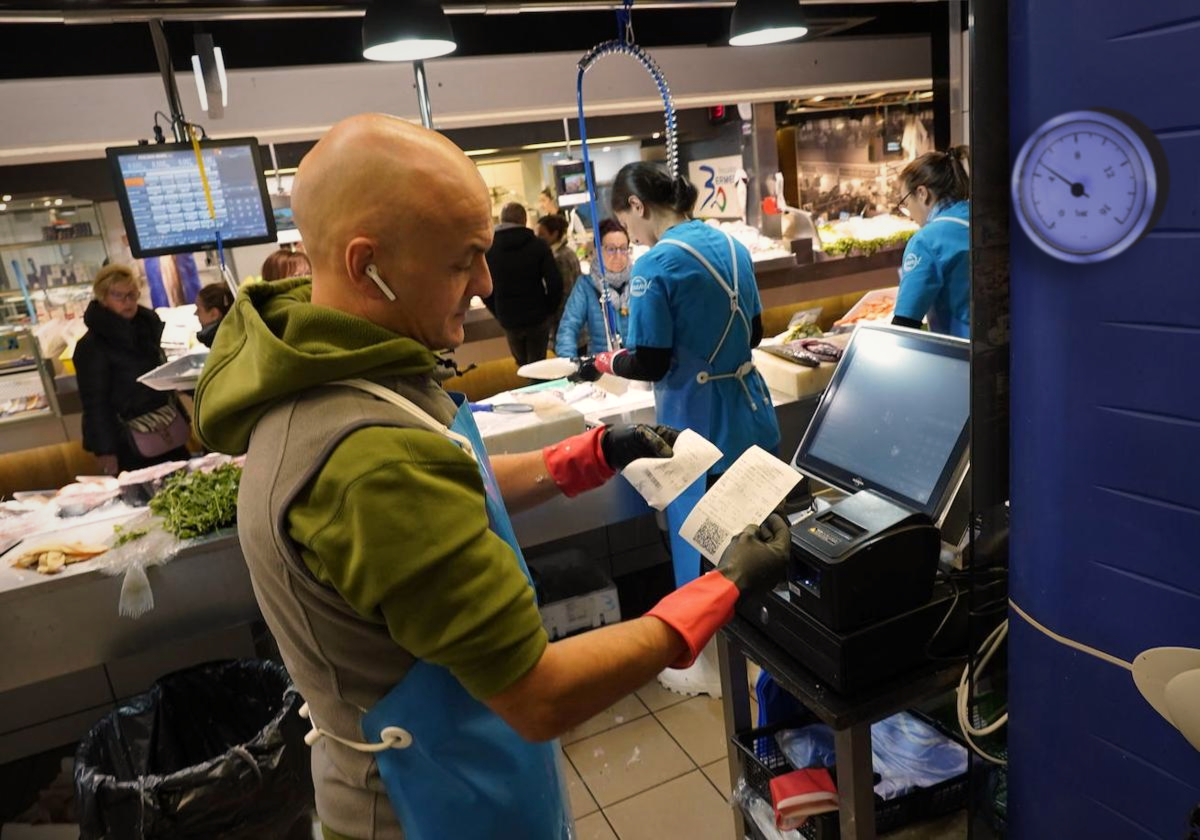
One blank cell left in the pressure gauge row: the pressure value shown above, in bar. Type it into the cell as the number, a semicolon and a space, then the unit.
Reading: 5; bar
